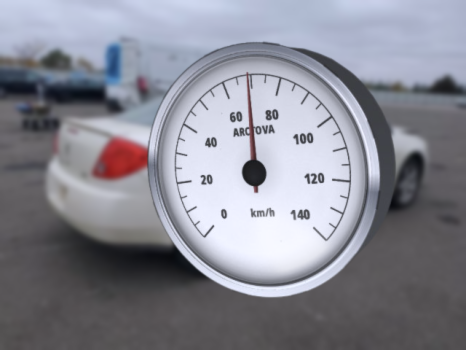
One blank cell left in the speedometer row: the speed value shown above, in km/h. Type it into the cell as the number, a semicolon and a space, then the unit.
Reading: 70; km/h
